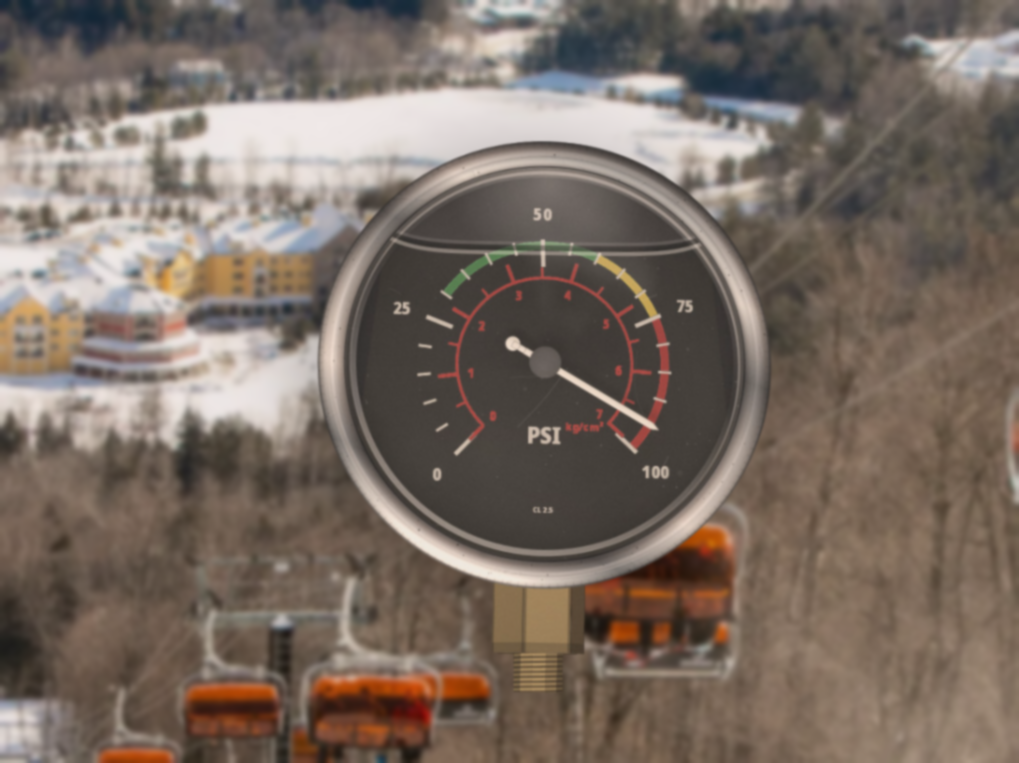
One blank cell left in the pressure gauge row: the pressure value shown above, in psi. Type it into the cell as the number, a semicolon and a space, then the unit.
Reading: 95; psi
